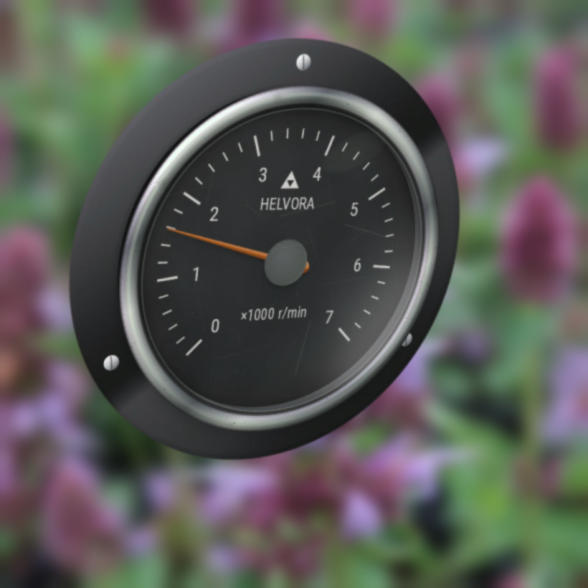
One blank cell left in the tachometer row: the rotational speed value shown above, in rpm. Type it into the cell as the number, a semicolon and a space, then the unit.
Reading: 1600; rpm
